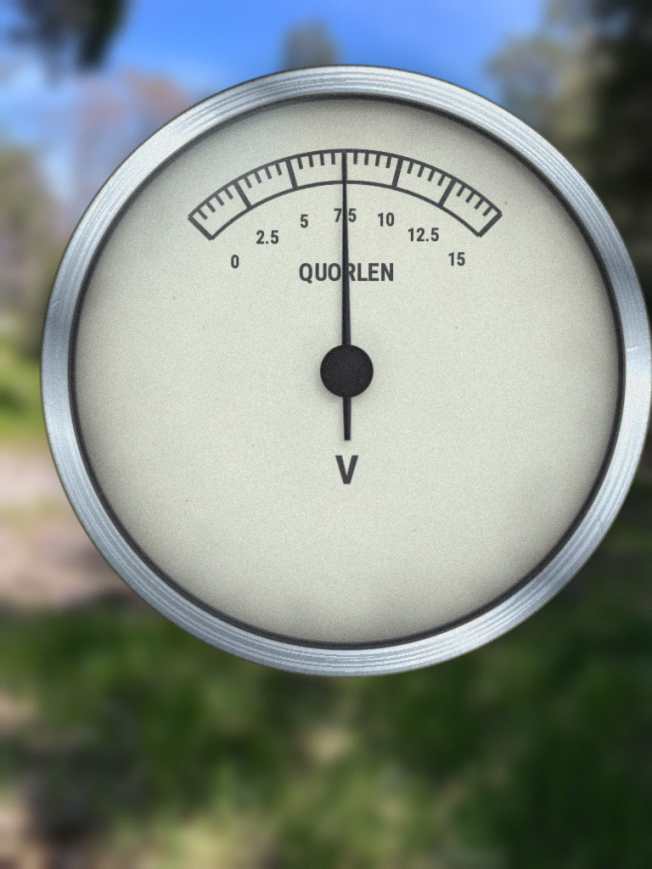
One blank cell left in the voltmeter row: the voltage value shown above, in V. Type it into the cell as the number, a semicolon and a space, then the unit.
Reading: 7.5; V
